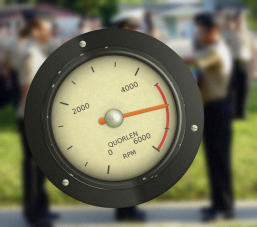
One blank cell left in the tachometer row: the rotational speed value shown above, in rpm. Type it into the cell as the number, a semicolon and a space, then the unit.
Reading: 5000; rpm
